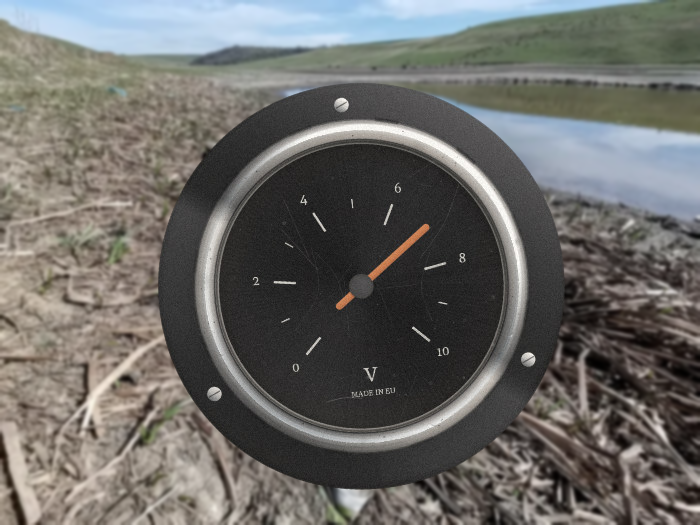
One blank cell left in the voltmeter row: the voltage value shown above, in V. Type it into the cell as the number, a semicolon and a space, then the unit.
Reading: 7; V
